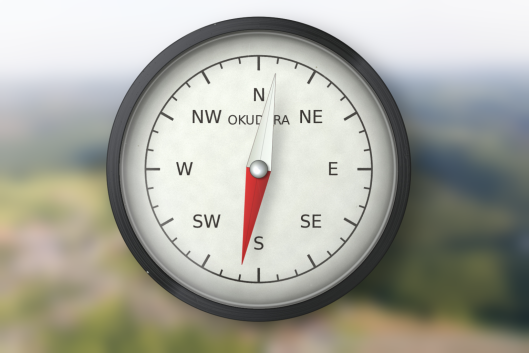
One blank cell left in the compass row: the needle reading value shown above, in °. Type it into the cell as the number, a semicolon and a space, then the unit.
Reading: 190; °
